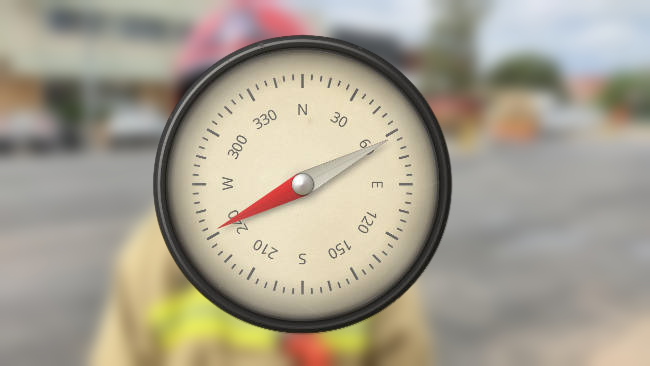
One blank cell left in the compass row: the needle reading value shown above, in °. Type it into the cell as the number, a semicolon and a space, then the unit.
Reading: 242.5; °
